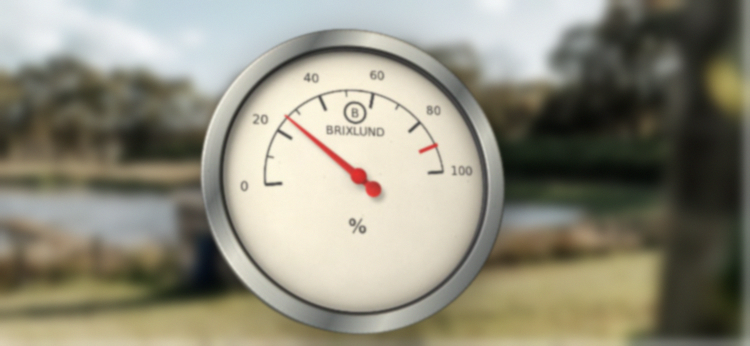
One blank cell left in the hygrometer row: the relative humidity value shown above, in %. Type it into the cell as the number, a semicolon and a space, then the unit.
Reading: 25; %
